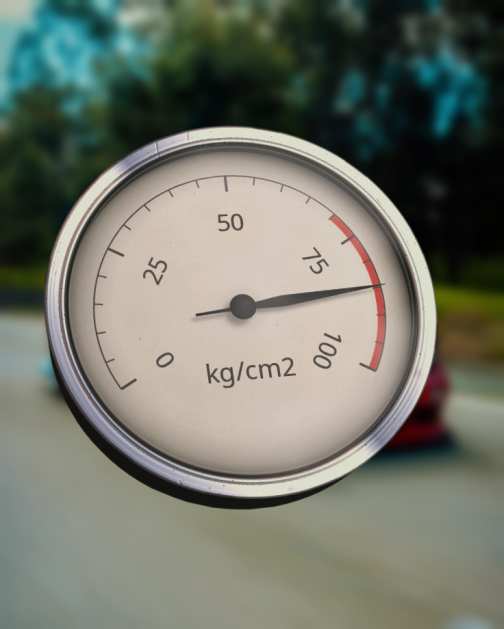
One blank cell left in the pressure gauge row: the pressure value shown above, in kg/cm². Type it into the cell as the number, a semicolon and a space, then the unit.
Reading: 85; kg/cm²
